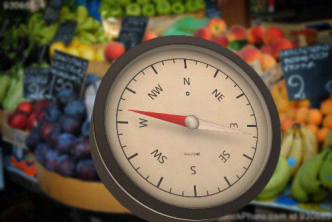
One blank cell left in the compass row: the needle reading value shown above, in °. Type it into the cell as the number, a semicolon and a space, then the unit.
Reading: 280; °
